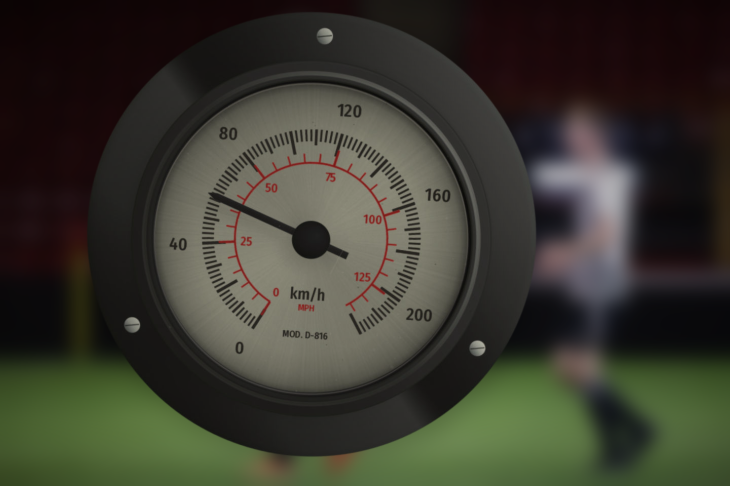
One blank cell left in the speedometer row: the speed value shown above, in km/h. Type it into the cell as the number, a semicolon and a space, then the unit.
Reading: 60; km/h
